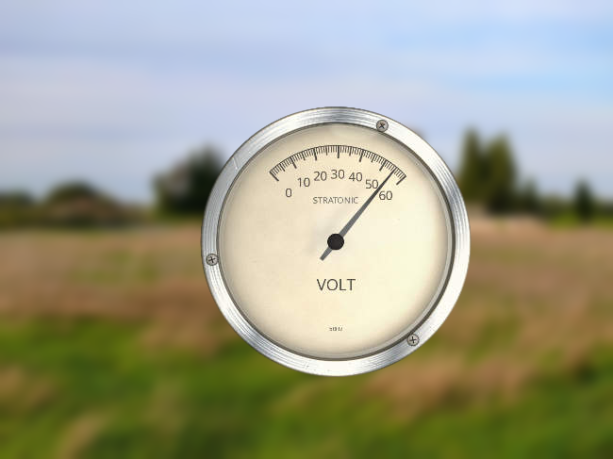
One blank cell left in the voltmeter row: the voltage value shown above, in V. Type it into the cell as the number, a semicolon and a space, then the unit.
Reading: 55; V
